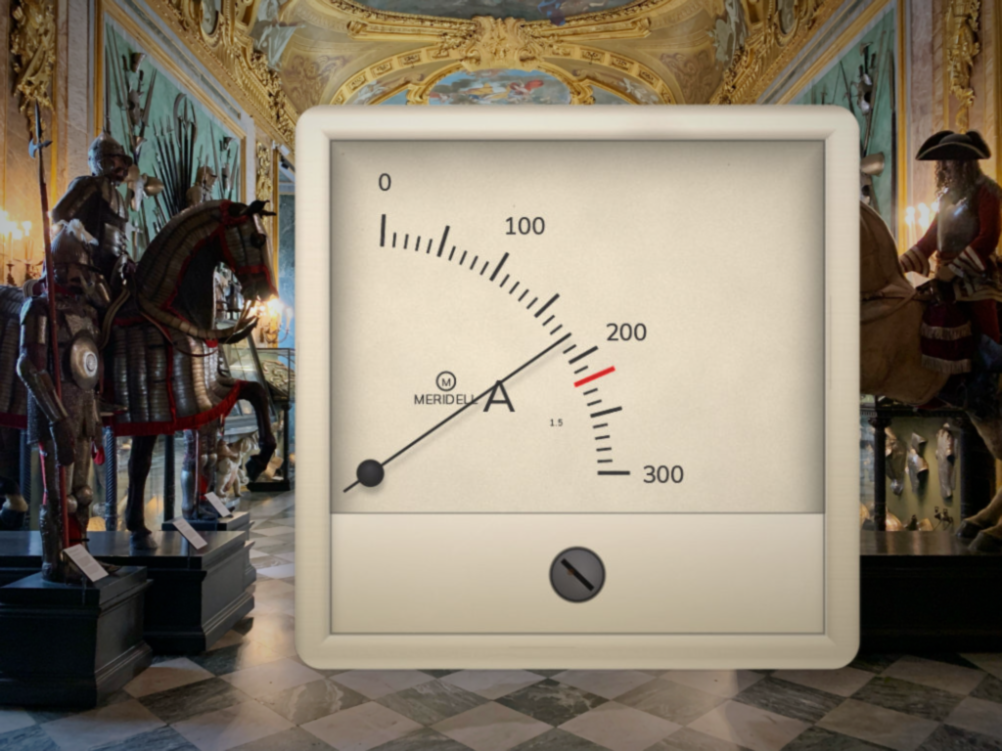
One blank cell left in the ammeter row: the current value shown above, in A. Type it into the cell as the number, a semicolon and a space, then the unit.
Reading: 180; A
